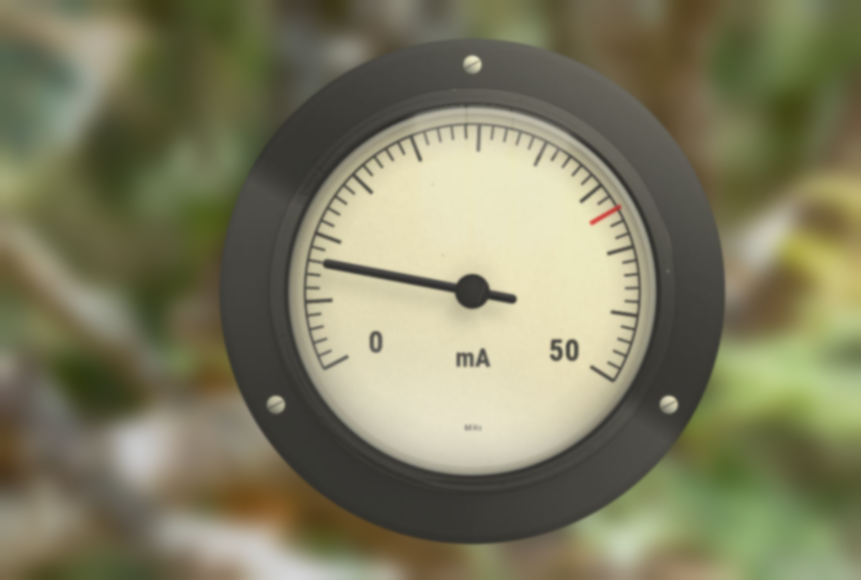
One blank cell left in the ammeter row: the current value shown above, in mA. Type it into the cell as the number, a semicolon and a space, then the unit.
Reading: 8; mA
